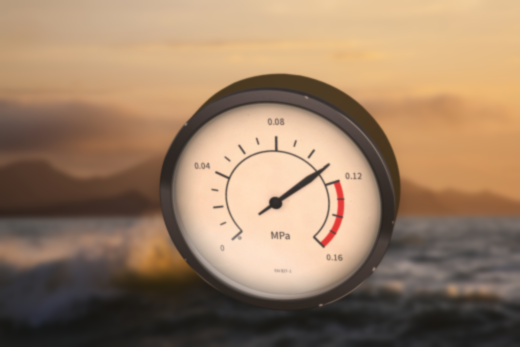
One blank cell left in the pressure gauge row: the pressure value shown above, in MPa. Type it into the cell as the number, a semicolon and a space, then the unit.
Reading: 0.11; MPa
